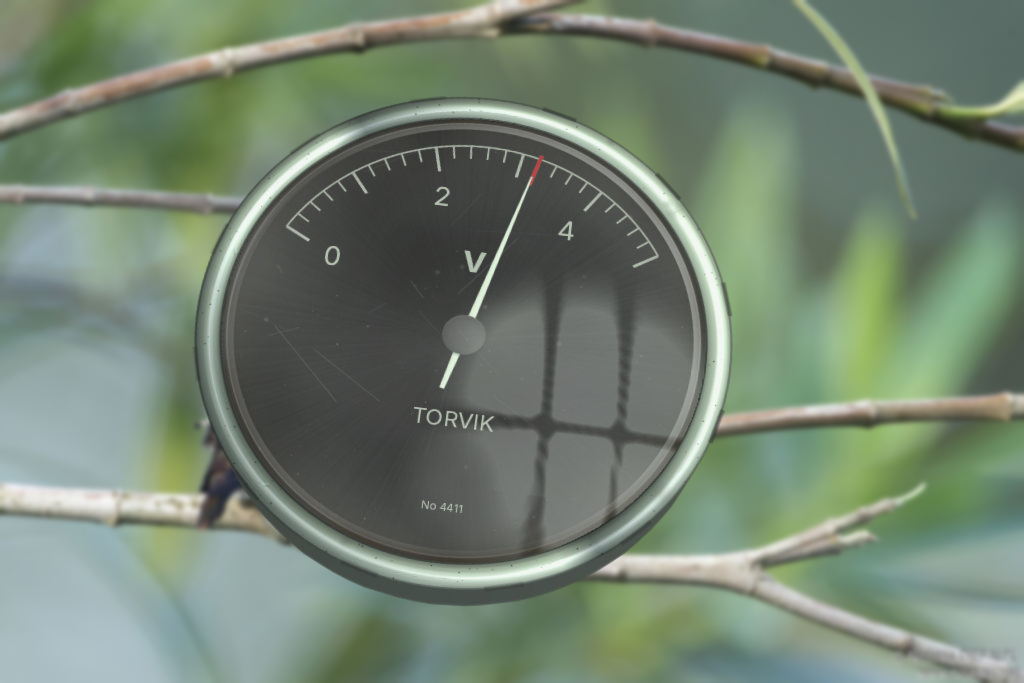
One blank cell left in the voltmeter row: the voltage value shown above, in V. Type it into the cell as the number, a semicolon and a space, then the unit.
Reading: 3.2; V
